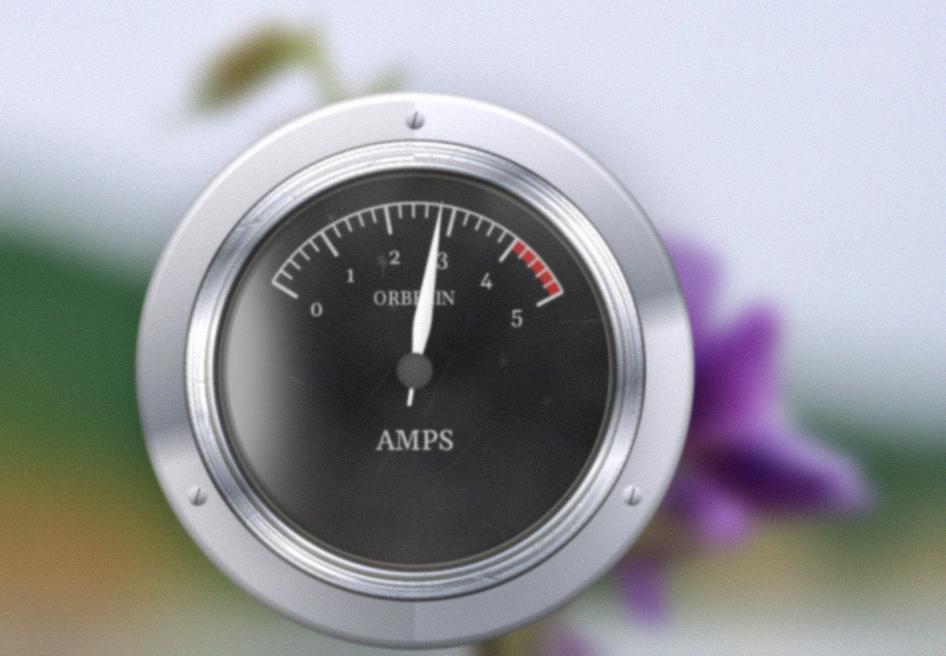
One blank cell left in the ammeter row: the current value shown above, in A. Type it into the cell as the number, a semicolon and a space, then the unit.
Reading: 2.8; A
